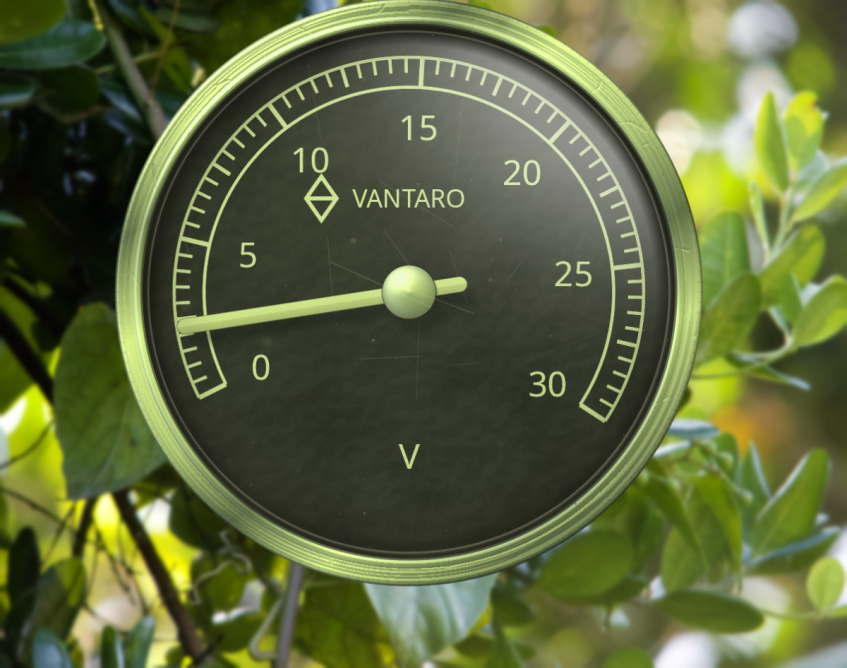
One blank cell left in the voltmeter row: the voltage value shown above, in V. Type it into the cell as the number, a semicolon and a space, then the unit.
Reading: 2.25; V
